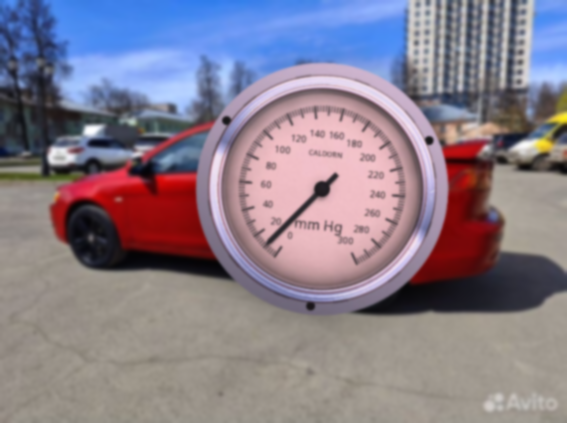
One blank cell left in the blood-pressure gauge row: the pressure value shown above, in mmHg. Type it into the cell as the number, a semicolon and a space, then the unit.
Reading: 10; mmHg
